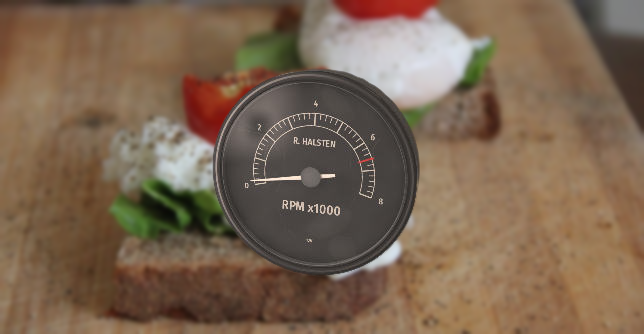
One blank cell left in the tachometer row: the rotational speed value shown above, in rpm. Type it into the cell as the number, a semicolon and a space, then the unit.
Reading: 200; rpm
